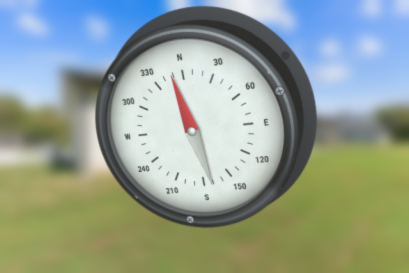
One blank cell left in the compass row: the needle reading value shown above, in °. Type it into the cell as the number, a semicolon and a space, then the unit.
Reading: 350; °
